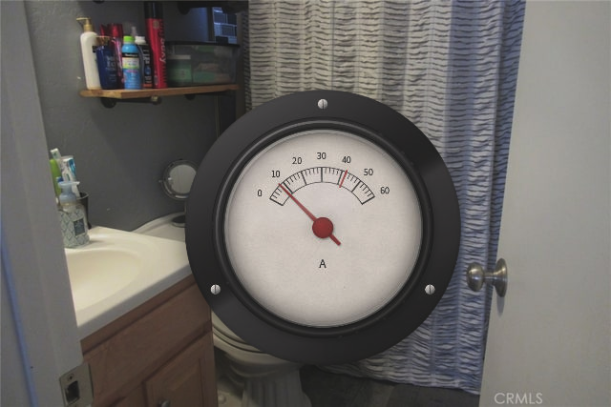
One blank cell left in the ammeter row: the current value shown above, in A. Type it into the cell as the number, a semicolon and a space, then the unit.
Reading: 8; A
